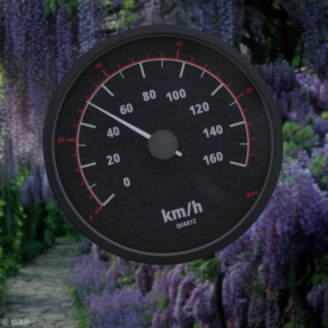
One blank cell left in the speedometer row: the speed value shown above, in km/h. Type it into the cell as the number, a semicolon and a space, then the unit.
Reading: 50; km/h
